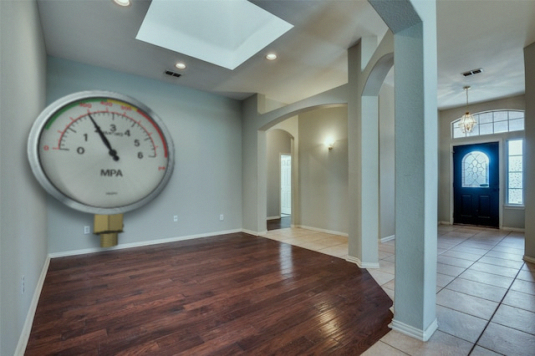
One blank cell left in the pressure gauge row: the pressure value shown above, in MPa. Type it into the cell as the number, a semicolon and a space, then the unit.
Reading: 2; MPa
